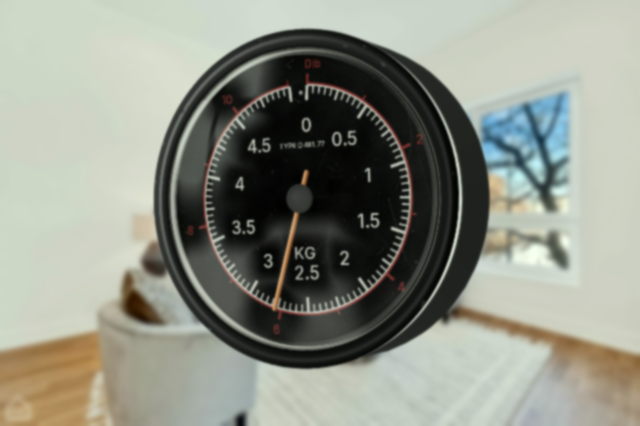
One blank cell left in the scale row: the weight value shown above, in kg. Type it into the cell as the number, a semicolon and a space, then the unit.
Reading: 2.75; kg
